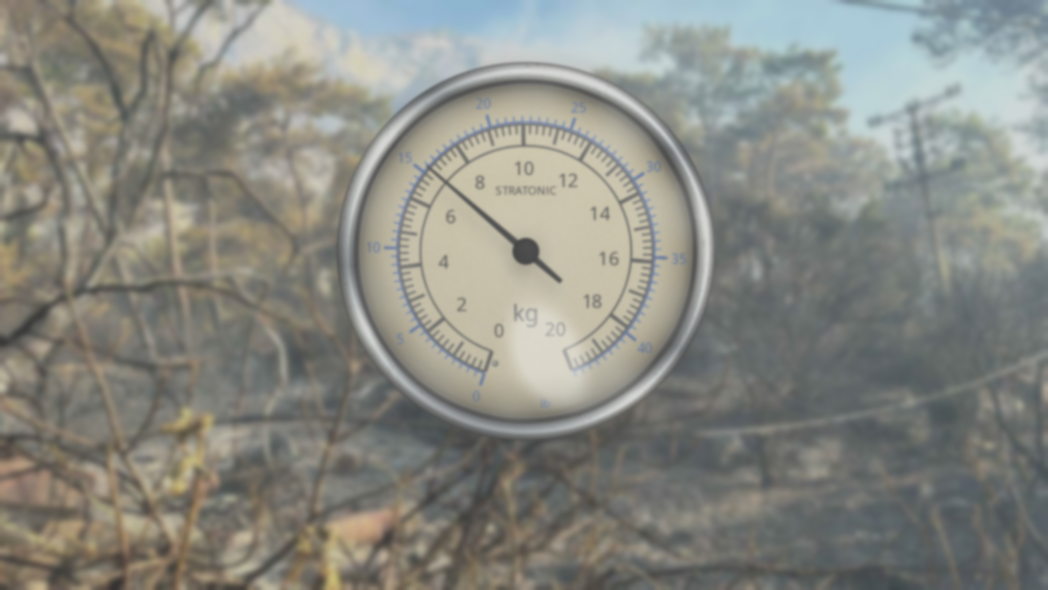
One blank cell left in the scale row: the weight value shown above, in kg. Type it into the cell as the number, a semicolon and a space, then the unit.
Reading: 7; kg
